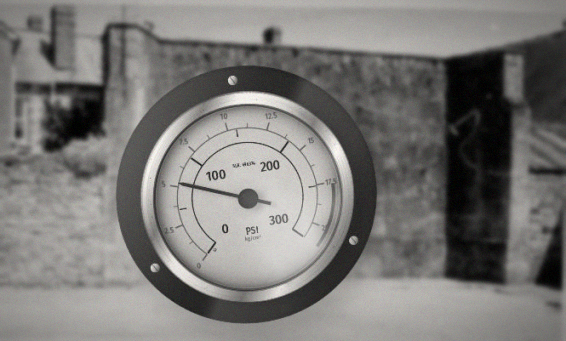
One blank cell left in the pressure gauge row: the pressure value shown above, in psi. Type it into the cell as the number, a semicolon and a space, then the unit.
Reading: 75; psi
